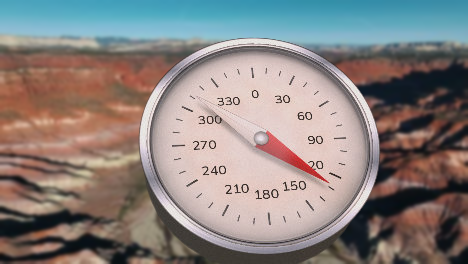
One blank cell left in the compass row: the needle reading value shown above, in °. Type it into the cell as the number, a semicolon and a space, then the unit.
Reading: 130; °
